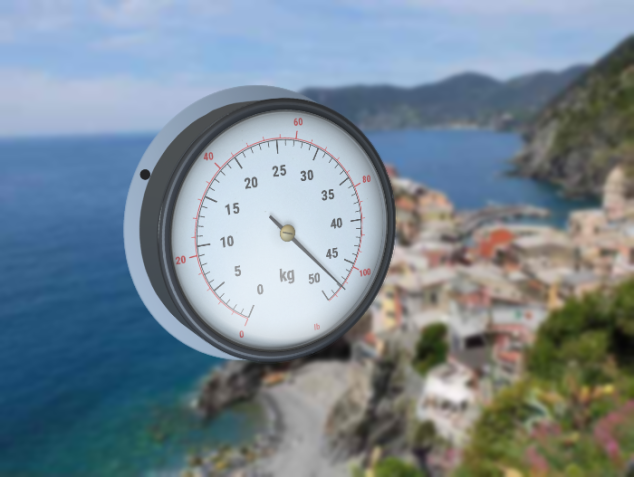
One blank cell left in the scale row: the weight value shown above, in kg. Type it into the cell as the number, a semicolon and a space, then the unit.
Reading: 48; kg
